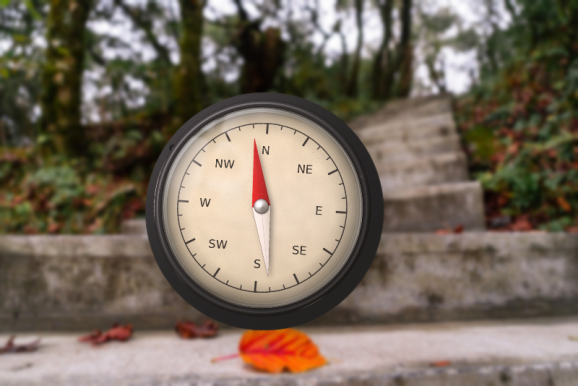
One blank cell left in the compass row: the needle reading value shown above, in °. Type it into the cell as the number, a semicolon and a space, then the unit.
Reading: 350; °
